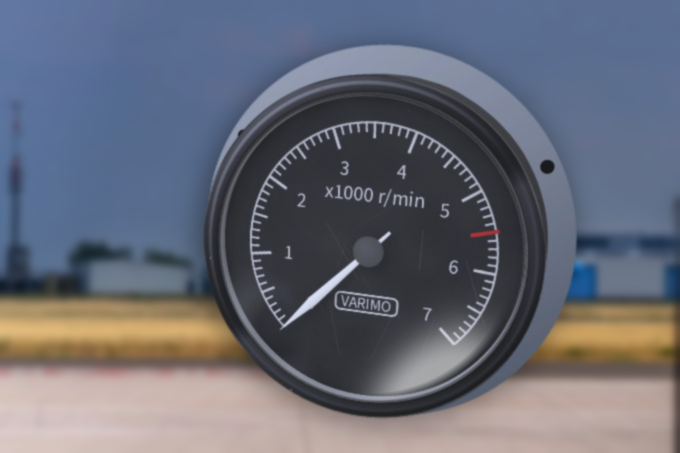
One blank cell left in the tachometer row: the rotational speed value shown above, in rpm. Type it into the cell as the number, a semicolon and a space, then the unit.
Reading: 0; rpm
